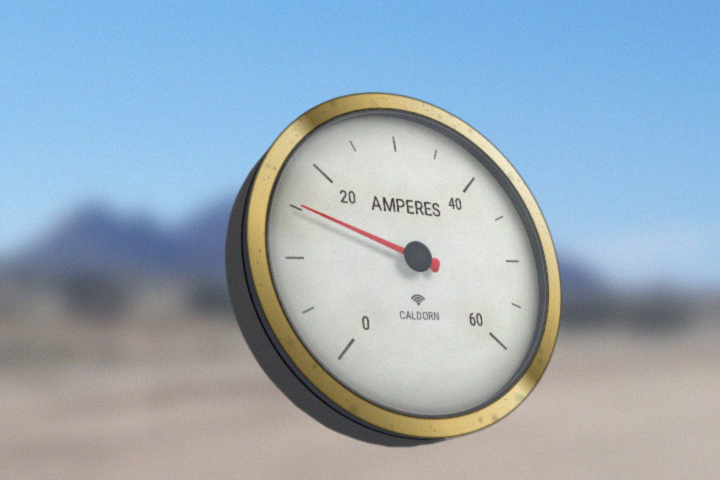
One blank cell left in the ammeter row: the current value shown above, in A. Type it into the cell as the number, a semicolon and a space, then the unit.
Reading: 15; A
